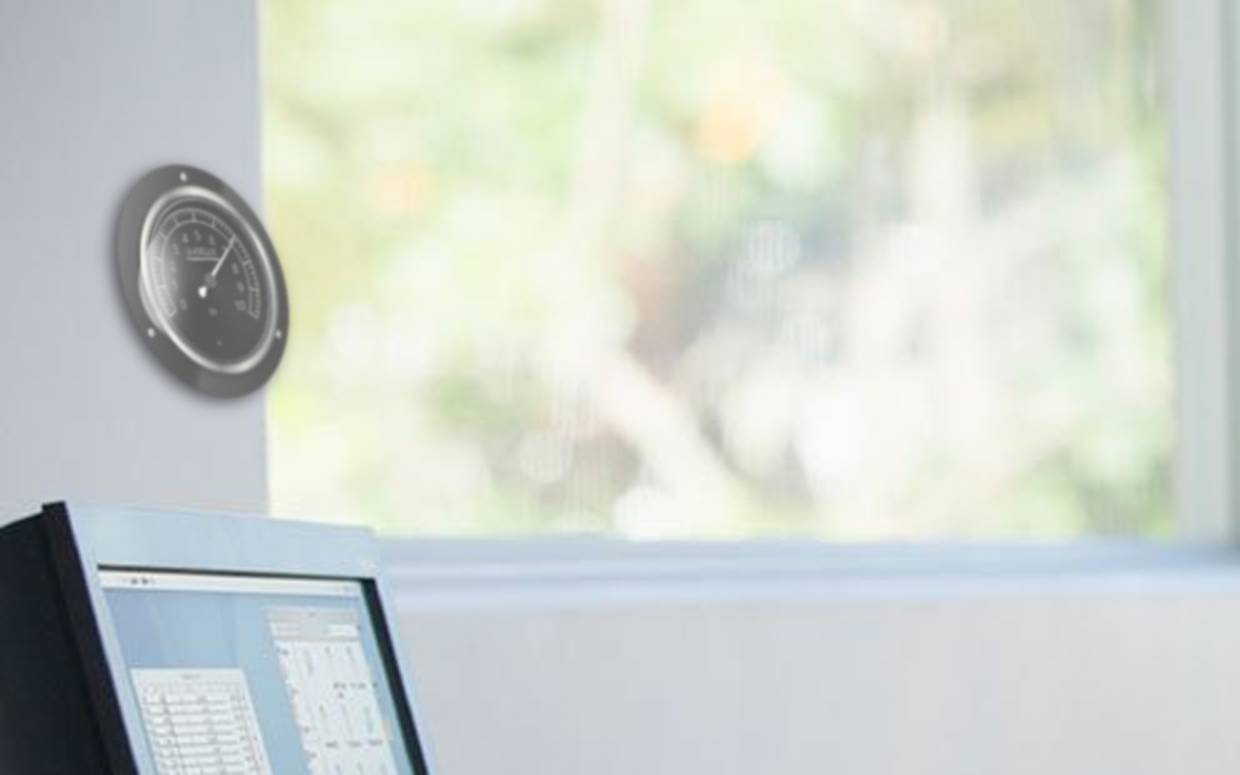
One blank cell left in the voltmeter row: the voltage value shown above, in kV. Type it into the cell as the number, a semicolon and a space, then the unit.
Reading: 7; kV
